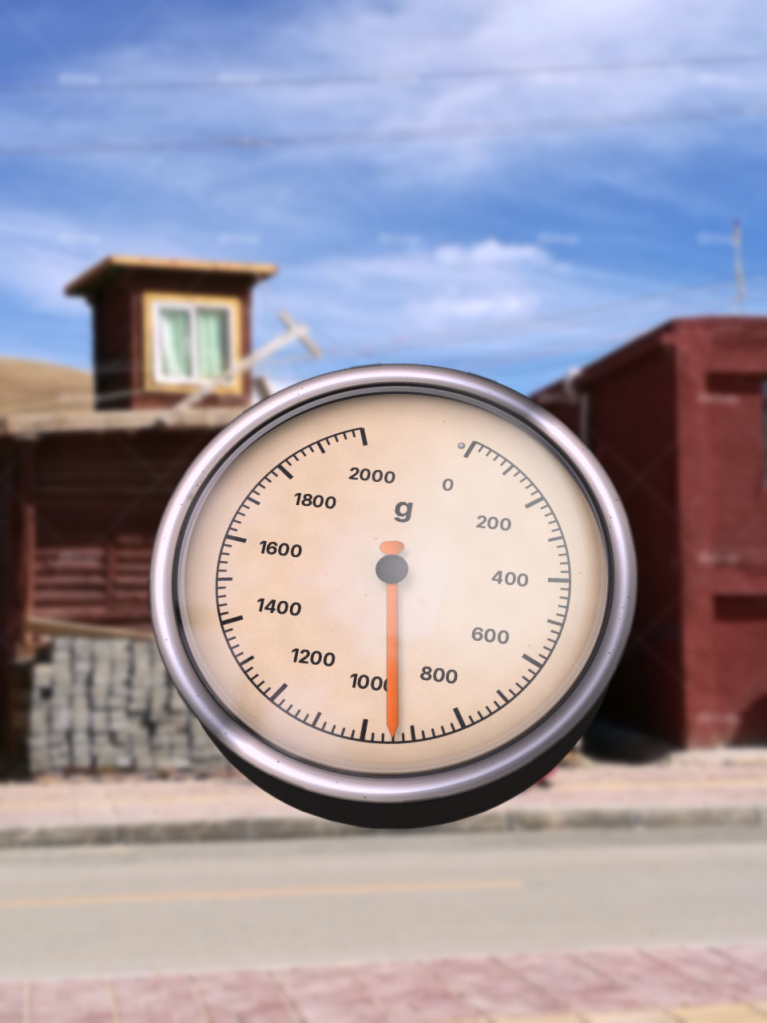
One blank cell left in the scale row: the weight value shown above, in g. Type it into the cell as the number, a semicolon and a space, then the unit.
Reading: 940; g
